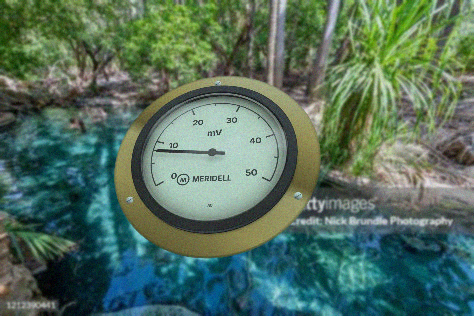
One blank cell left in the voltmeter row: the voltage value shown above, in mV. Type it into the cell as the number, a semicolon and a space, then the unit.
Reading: 7.5; mV
